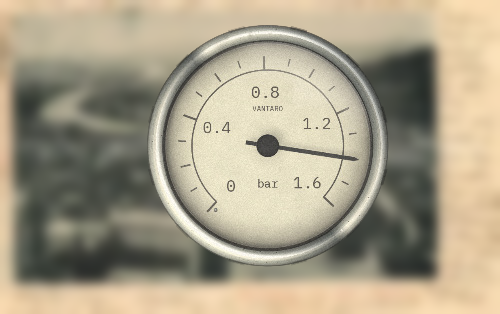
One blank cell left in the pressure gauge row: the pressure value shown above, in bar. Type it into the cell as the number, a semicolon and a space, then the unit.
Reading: 1.4; bar
